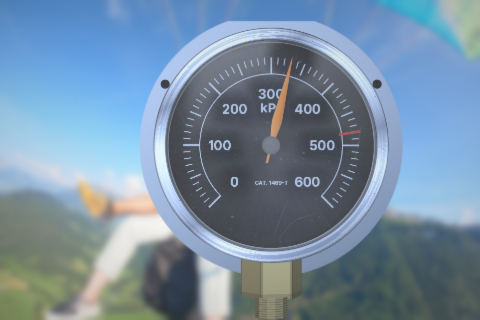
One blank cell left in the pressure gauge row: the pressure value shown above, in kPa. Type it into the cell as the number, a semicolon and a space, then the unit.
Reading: 330; kPa
